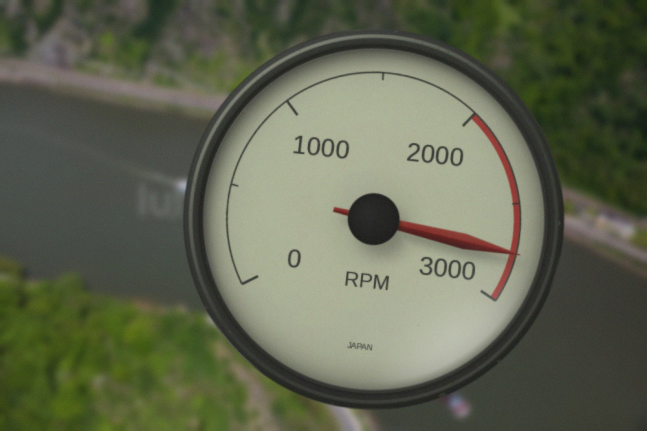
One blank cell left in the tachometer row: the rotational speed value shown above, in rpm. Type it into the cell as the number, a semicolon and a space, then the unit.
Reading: 2750; rpm
